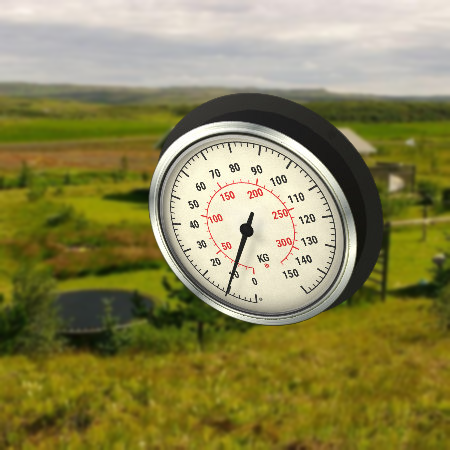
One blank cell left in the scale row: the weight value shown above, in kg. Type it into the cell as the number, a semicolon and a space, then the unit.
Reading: 10; kg
